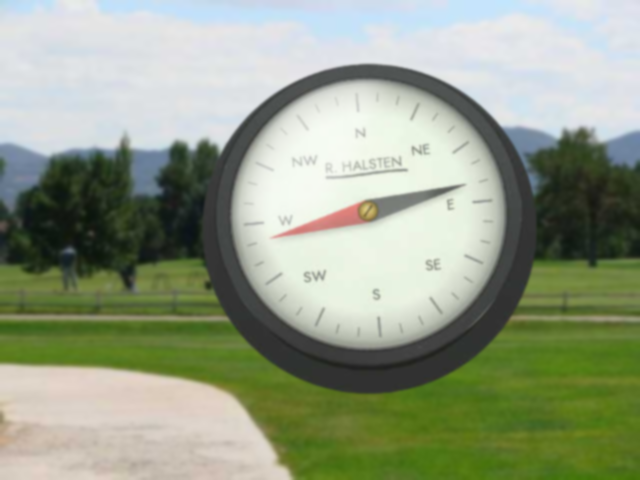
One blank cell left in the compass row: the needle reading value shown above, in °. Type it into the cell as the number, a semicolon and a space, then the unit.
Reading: 260; °
